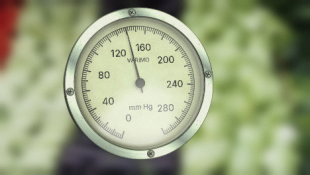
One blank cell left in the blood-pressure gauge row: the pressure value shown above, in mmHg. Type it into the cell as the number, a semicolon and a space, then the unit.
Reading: 140; mmHg
